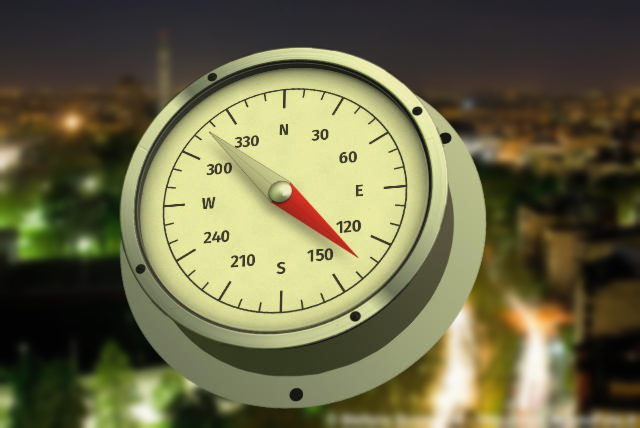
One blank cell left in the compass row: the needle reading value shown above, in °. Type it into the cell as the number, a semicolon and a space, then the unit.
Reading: 135; °
